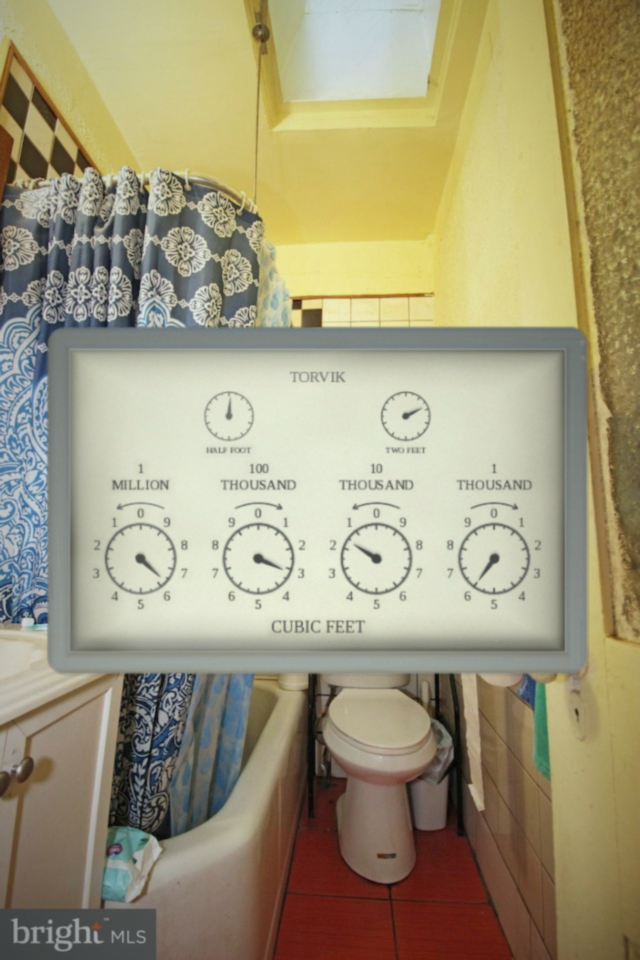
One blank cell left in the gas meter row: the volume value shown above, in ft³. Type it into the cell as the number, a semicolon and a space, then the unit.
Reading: 631600; ft³
